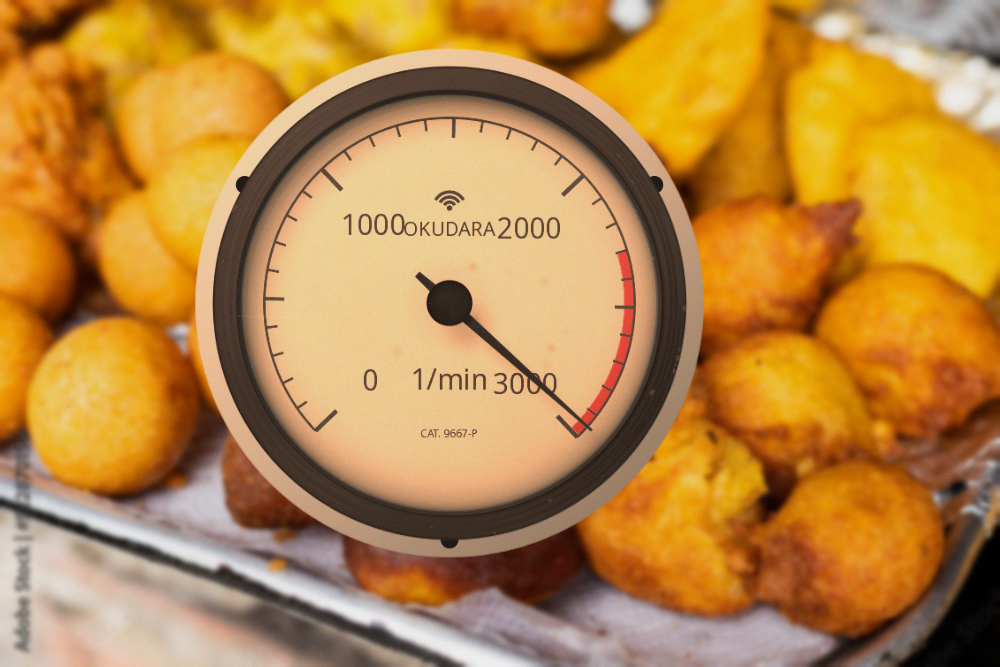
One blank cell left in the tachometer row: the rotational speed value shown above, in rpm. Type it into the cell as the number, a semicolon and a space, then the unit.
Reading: 2950; rpm
